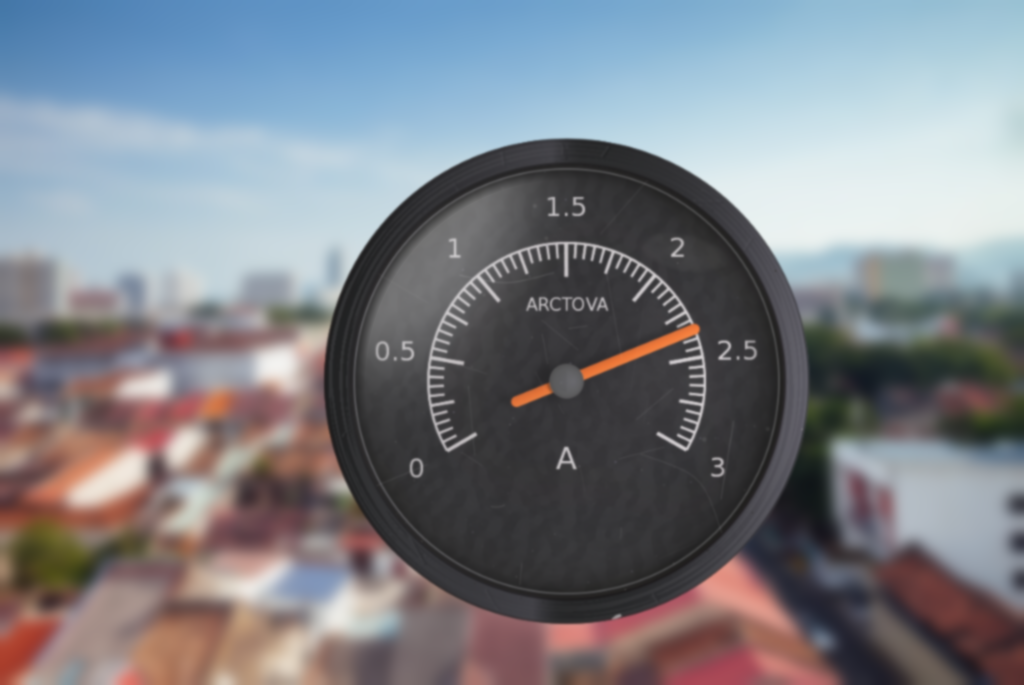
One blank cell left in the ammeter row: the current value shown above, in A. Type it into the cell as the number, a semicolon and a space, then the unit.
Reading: 2.35; A
